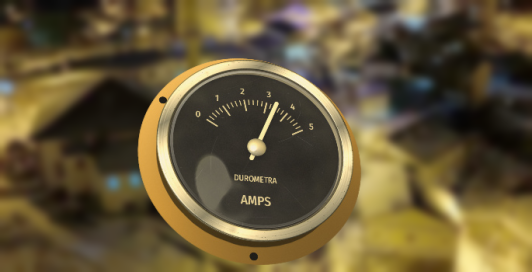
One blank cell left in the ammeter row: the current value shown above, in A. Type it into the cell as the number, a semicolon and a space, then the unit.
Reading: 3.4; A
